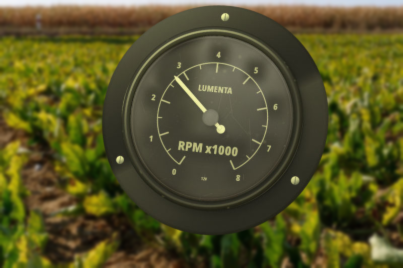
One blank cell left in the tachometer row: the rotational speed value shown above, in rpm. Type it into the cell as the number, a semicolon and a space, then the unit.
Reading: 2750; rpm
